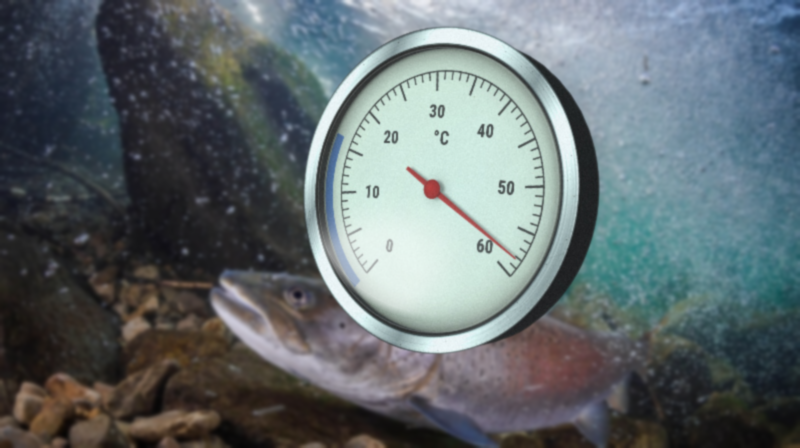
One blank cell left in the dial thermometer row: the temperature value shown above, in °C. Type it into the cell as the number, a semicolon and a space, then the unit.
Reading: 58; °C
